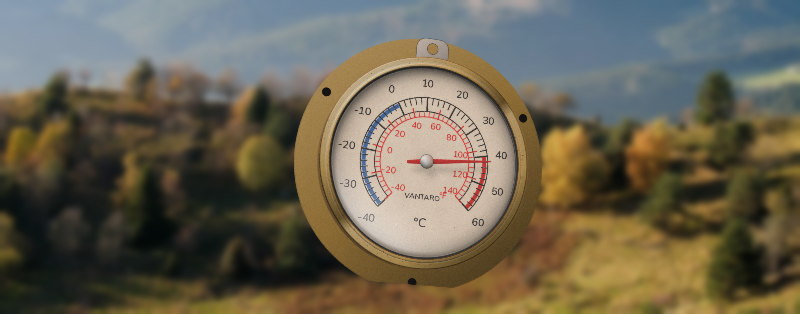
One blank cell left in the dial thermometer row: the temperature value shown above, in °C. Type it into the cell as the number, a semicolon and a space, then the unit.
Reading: 42; °C
